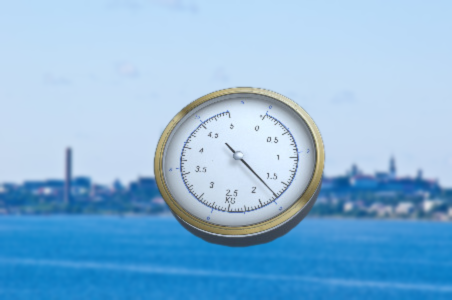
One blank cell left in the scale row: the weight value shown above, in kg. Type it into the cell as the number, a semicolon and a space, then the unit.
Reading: 1.75; kg
